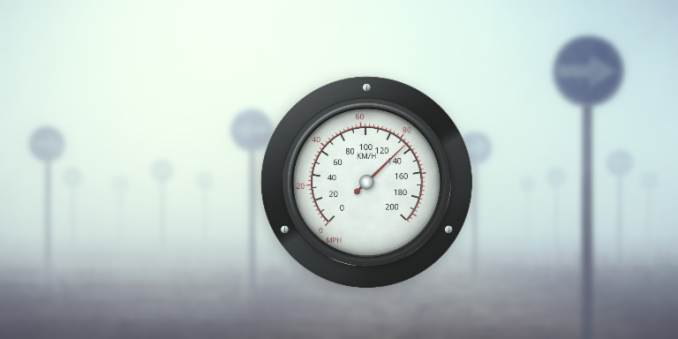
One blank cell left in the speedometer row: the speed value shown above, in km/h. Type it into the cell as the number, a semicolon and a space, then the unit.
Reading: 135; km/h
